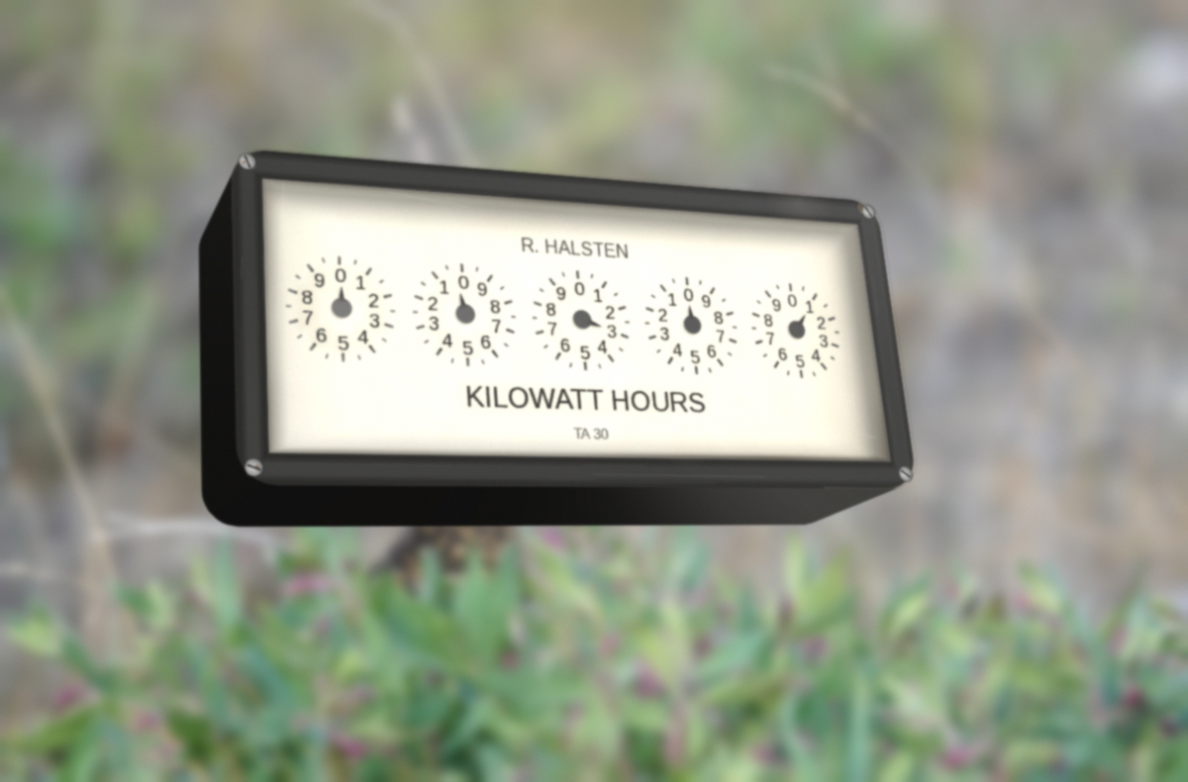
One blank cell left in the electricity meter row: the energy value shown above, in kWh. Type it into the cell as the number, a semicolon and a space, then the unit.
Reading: 301; kWh
